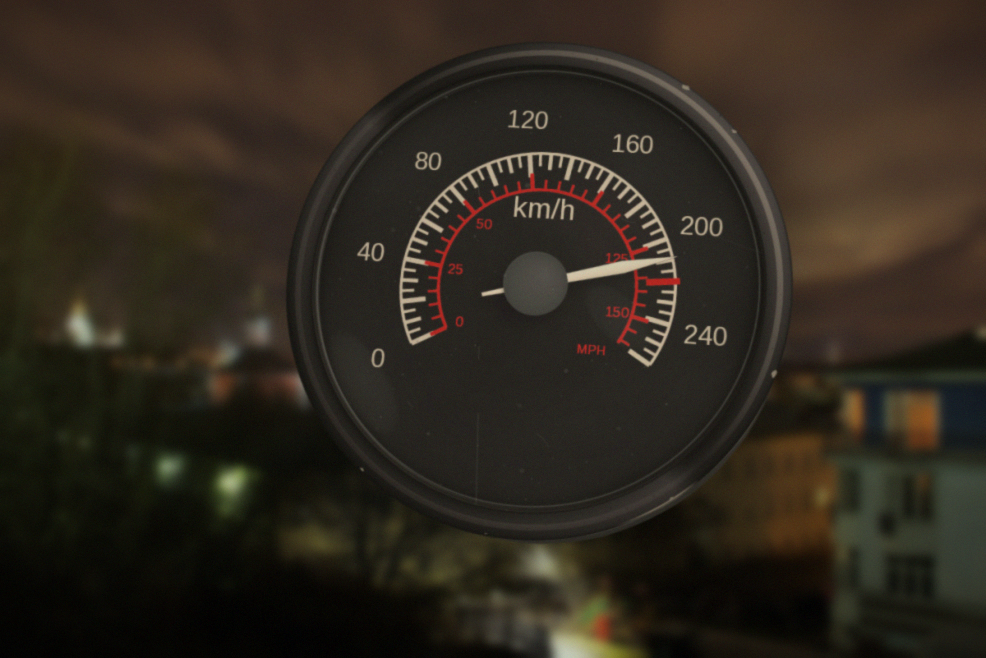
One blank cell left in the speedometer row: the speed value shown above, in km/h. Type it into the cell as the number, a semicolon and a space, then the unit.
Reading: 210; km/h
